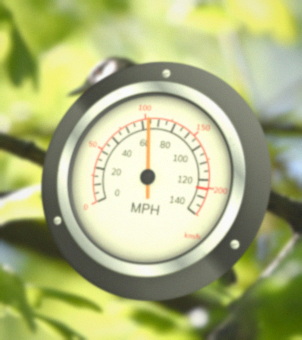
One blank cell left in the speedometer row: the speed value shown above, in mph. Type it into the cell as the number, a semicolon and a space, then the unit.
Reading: 65; mph
